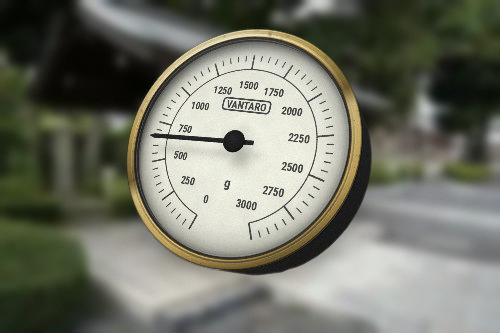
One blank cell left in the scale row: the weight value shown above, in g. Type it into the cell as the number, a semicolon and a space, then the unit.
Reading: 650; g
